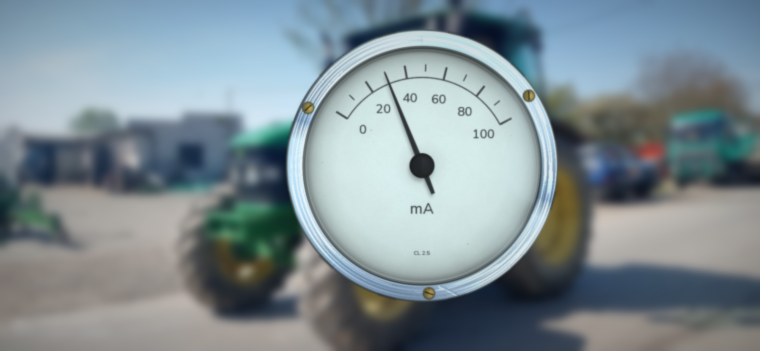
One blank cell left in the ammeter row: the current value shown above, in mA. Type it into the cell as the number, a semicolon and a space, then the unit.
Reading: 30; mA
